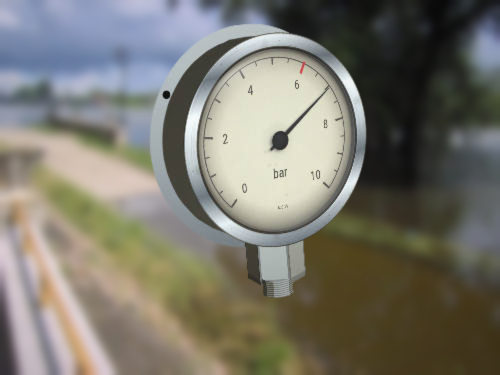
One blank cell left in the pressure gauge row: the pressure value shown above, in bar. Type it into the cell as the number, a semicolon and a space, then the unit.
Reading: 7; bar
